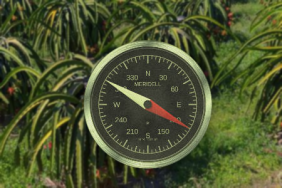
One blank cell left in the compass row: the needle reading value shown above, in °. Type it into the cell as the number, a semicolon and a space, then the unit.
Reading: 120; °
